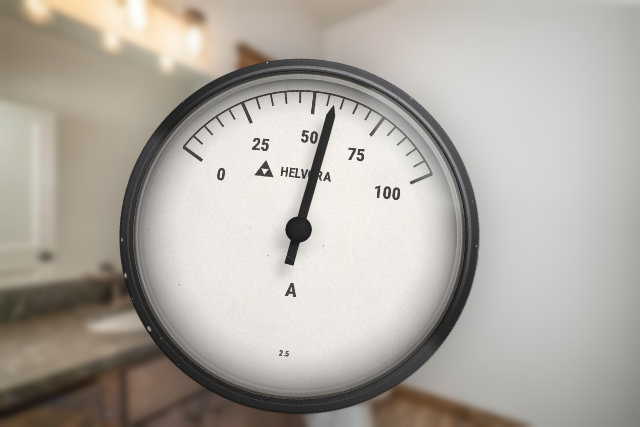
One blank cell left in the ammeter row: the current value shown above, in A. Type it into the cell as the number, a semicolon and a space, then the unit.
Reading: 57.5; A
